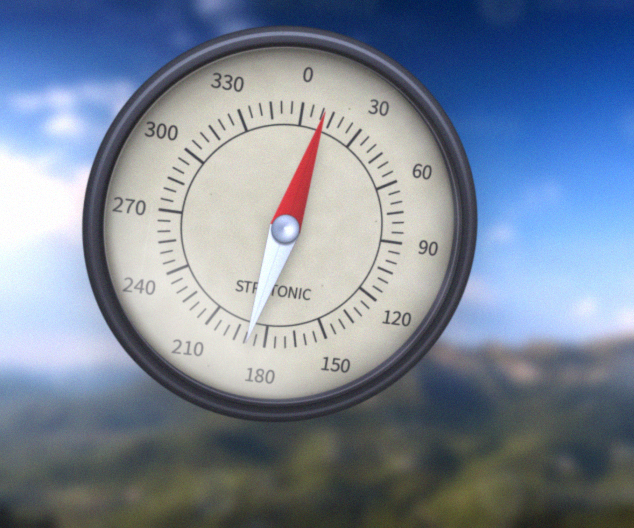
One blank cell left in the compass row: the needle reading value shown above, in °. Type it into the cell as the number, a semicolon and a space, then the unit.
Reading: 10; °
